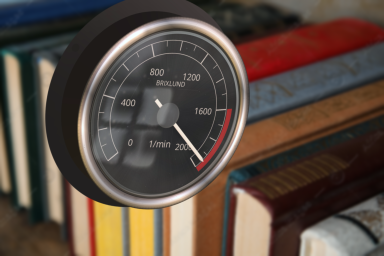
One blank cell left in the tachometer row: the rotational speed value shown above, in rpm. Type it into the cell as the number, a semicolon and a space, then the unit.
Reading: 1950; rpm
